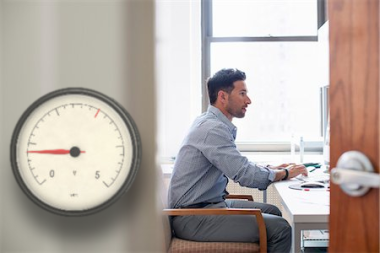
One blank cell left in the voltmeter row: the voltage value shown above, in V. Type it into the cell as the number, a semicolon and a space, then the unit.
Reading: 0.8; V
